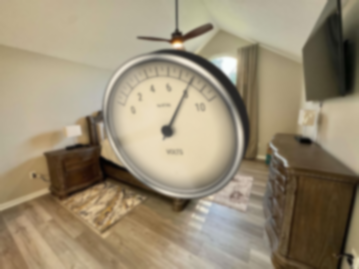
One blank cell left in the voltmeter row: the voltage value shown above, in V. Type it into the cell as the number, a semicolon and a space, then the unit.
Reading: 8; V
